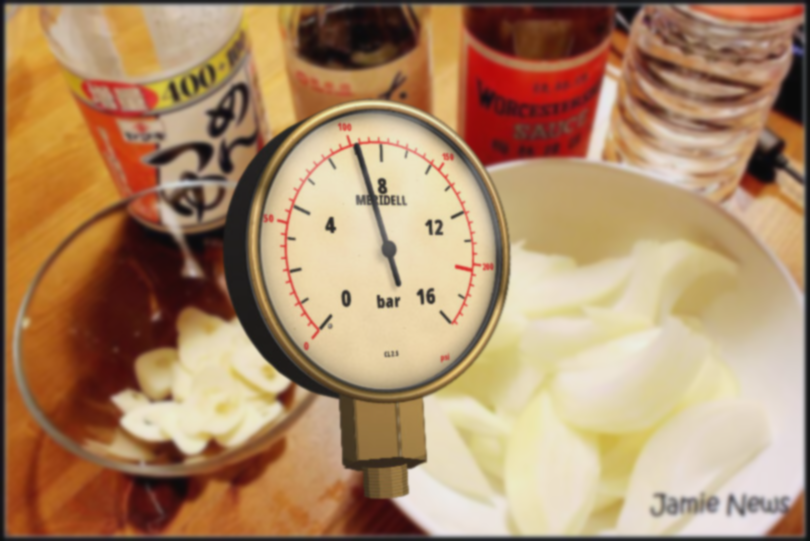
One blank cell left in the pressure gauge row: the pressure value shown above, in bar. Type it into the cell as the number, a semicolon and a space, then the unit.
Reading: 7; bar
